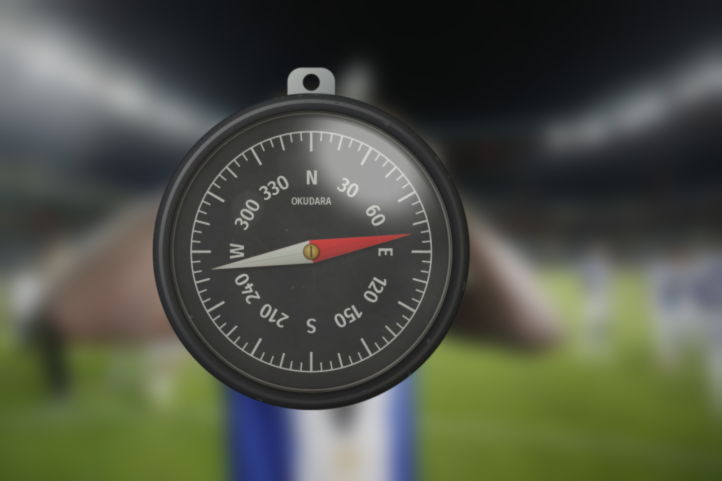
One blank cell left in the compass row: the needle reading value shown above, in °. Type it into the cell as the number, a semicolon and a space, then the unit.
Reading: 80; °
